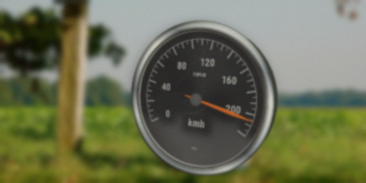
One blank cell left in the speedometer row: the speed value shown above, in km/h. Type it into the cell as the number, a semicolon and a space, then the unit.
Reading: 205; km/h
